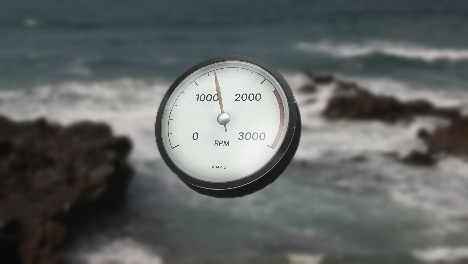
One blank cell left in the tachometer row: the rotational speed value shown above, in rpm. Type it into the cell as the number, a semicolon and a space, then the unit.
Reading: 1300; rpm
